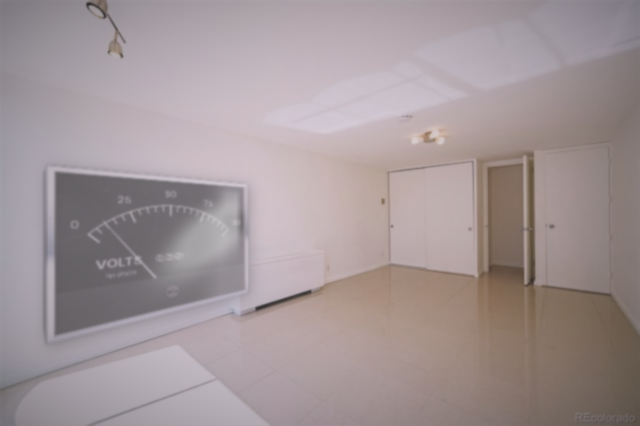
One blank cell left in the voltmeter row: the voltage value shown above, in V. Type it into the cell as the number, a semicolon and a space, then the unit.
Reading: 10; V
